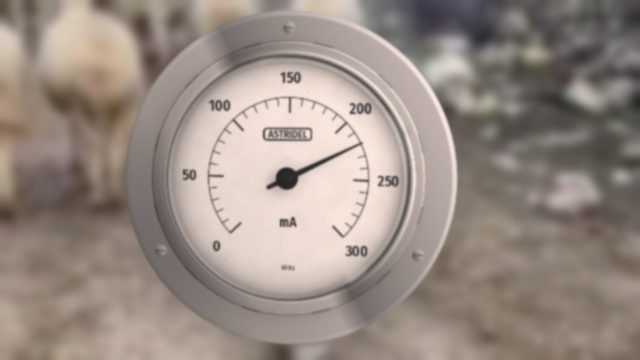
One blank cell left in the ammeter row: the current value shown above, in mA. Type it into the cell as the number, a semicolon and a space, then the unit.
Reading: 220; mA
